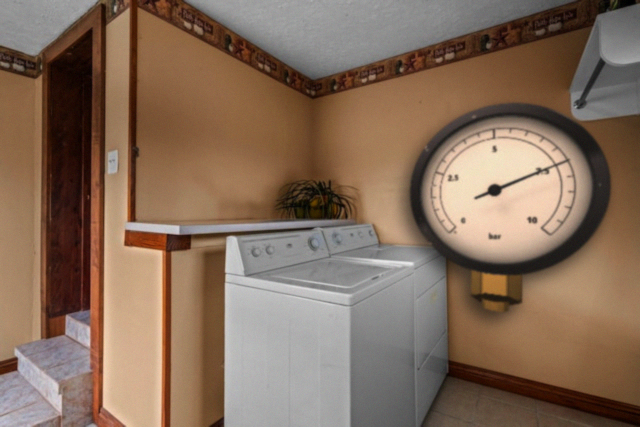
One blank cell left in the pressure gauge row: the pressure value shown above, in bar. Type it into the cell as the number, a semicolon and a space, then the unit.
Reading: 7.5; bar
